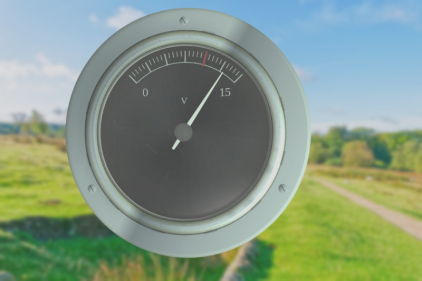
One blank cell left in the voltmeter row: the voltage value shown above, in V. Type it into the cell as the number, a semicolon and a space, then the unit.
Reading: 13; V
